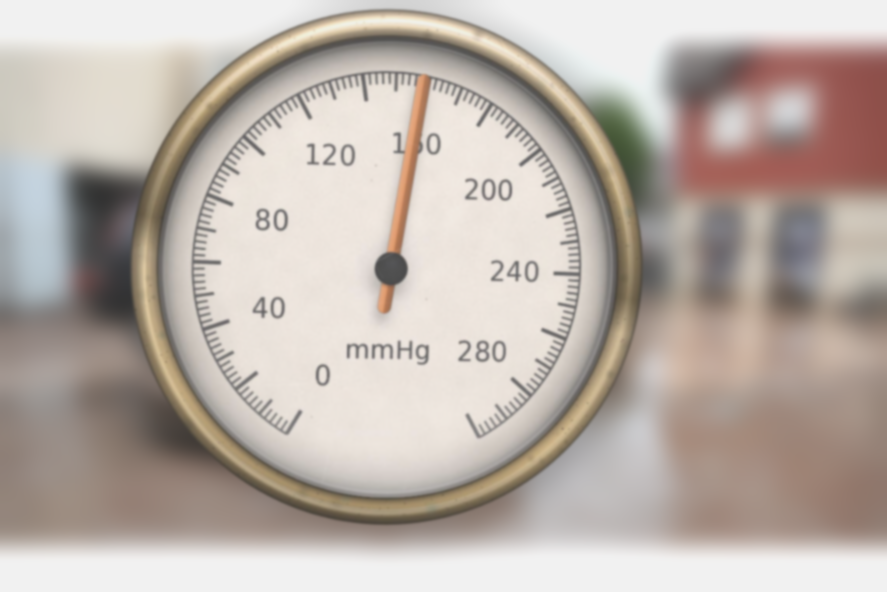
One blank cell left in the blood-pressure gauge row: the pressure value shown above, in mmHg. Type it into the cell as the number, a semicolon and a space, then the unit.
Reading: 158; mmHg
